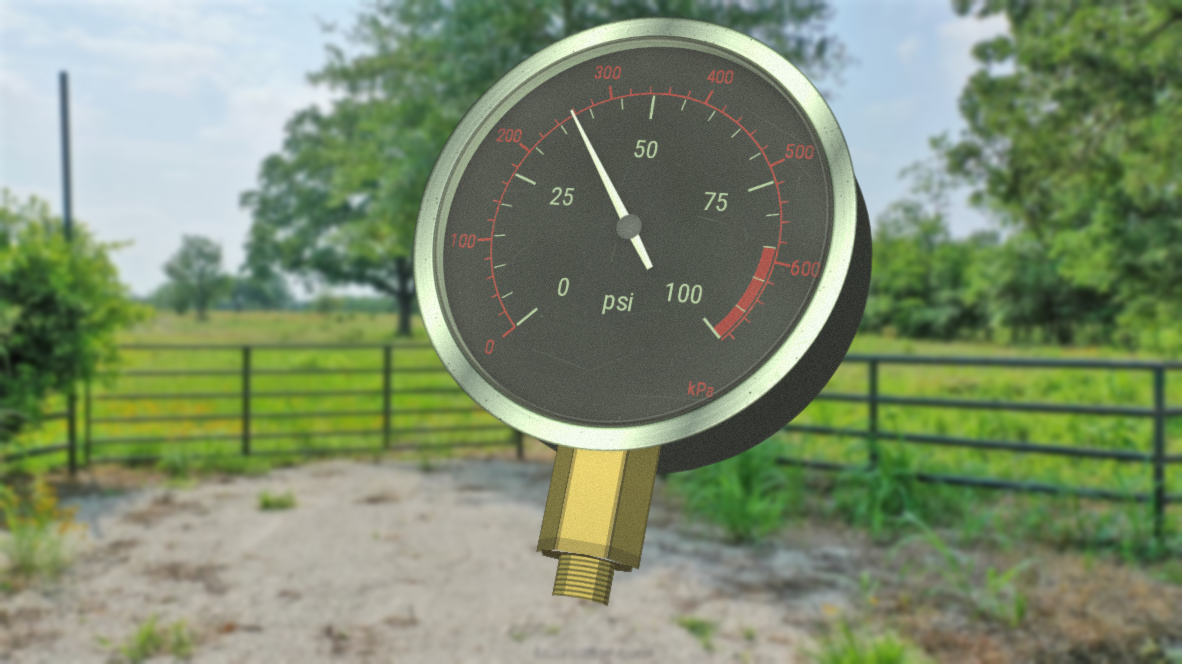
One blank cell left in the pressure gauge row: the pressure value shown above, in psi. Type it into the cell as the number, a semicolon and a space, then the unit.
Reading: 37.5; psi
